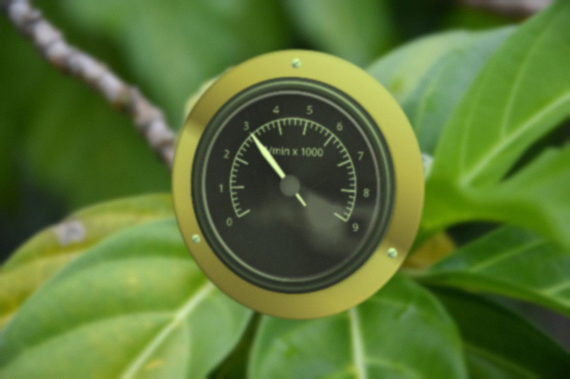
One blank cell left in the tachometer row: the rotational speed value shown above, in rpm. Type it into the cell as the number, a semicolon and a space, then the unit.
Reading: 3000; rpm
